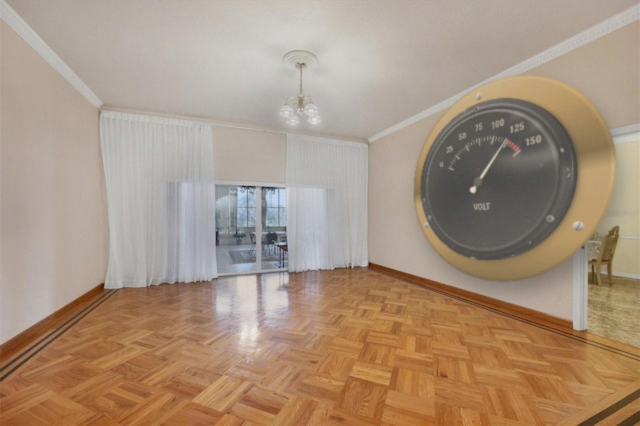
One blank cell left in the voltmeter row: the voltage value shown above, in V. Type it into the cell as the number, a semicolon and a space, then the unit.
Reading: 125; V
